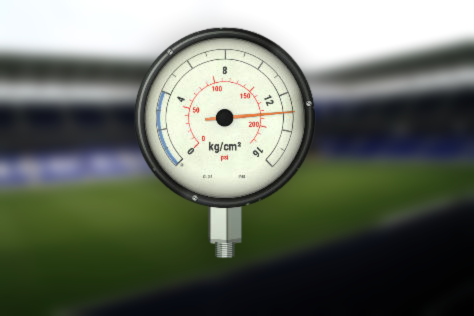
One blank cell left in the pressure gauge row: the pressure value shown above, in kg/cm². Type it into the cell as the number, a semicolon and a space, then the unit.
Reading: 13; kg/cm²
